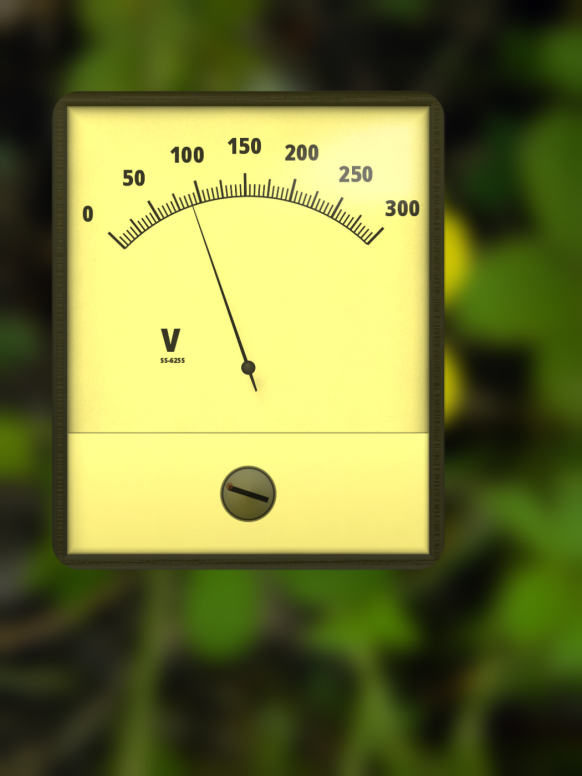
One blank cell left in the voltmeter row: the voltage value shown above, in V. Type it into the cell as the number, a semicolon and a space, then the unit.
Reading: 90; V
